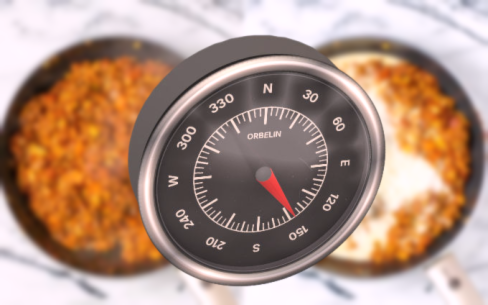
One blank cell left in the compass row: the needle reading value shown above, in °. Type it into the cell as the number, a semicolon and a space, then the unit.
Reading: 145; °
